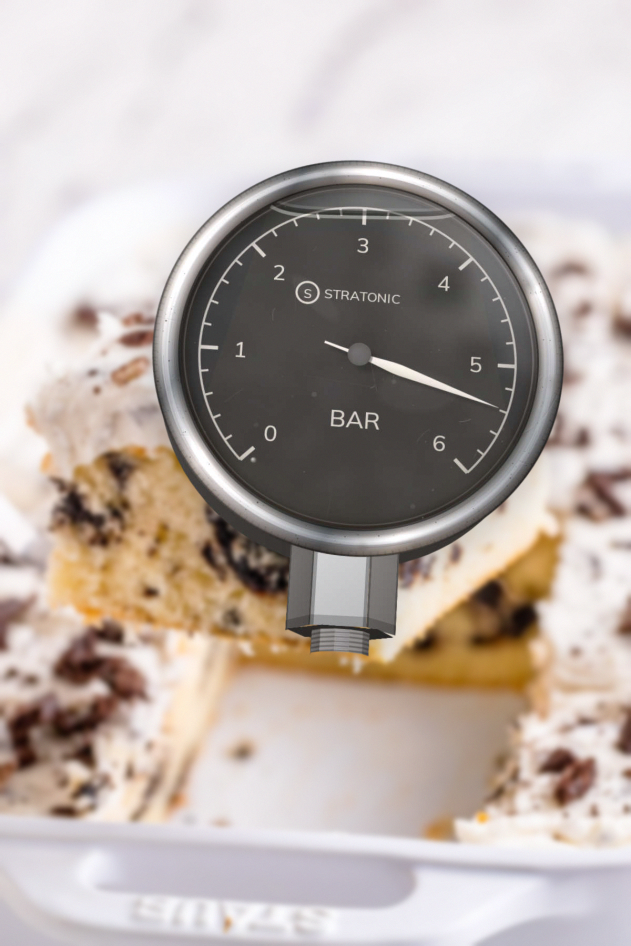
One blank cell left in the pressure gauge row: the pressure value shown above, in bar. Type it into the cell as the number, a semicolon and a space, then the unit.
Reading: 5.4; bar
